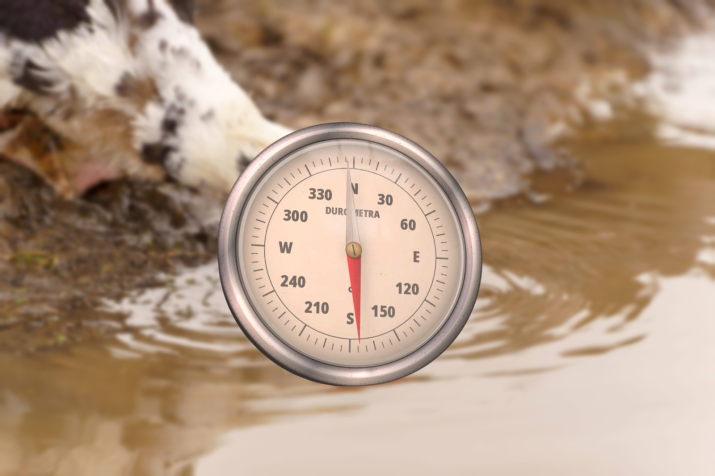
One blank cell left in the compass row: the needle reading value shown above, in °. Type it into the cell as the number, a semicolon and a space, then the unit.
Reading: 175; °
